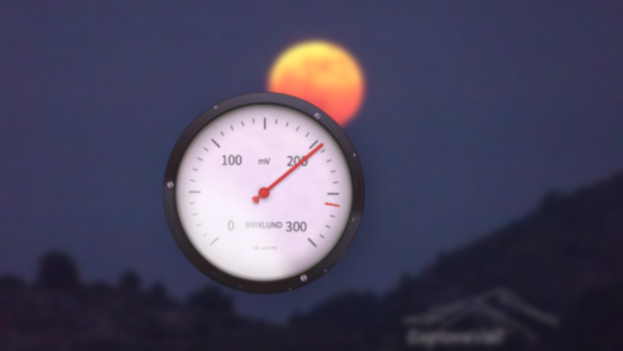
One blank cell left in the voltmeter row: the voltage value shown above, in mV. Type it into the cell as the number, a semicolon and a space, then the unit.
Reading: 205; mV
